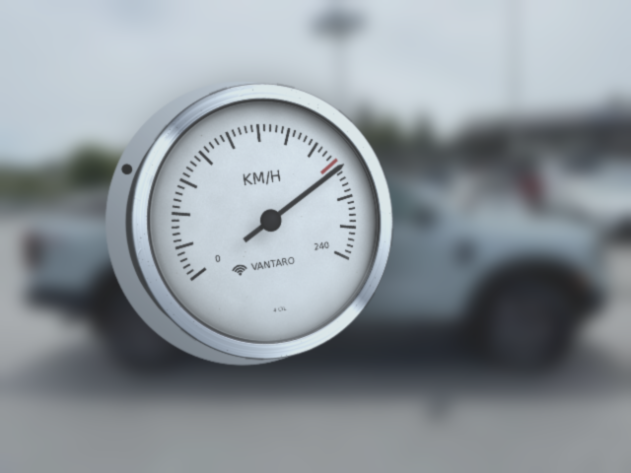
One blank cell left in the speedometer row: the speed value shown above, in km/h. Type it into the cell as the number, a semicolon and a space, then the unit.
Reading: 180; km/h
